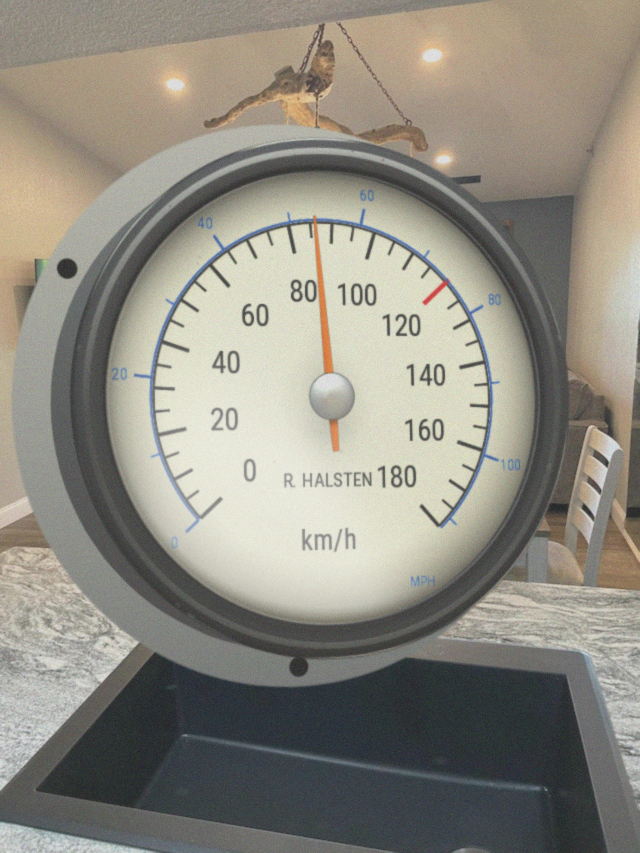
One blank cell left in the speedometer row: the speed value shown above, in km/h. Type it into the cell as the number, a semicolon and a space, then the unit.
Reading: 85; km/h
